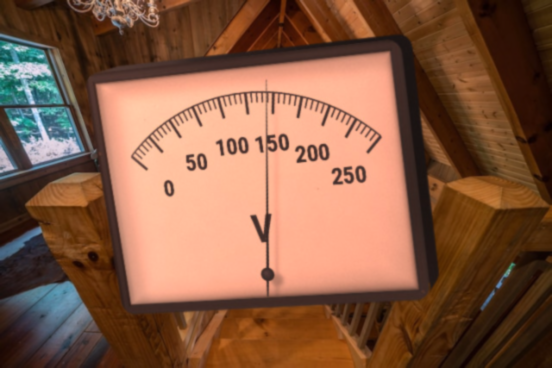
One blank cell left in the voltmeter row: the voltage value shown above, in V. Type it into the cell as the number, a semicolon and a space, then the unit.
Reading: 145; V
